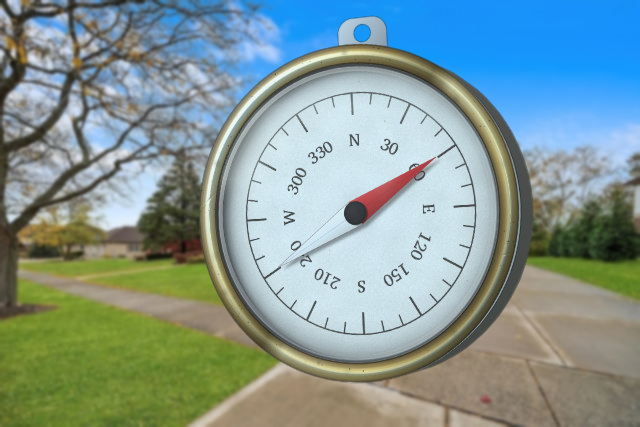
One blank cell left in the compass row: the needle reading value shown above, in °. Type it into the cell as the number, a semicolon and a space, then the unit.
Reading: 60; °
